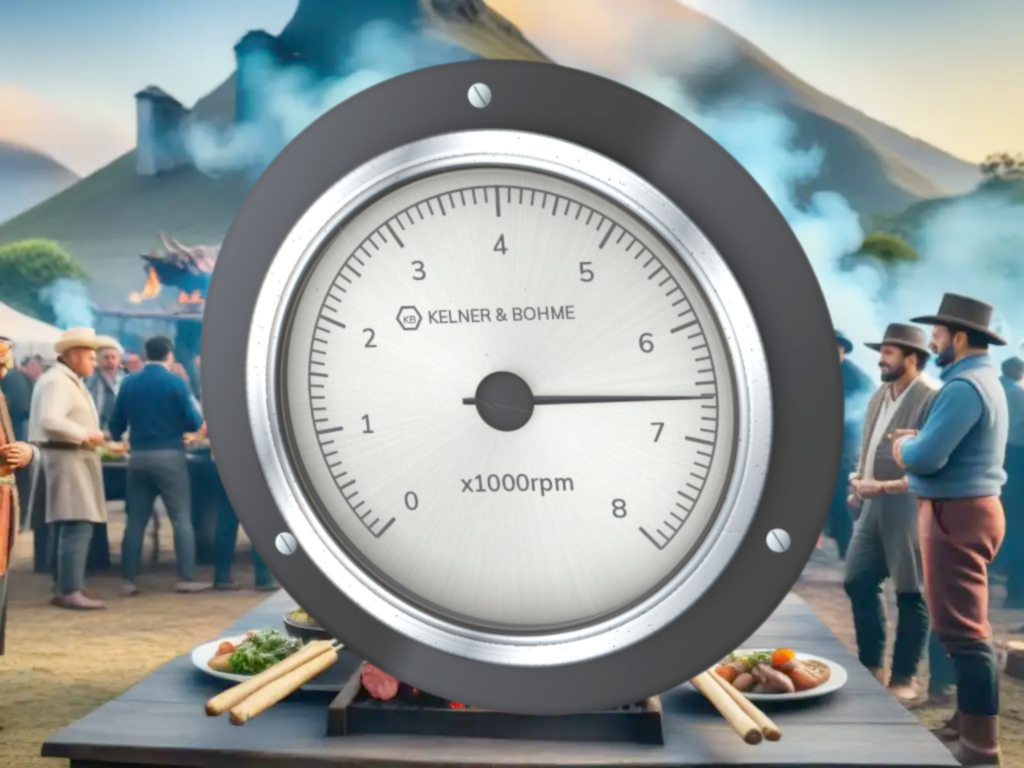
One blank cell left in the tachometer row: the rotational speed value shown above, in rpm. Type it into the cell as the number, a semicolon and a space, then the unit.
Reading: 6600; rpm
